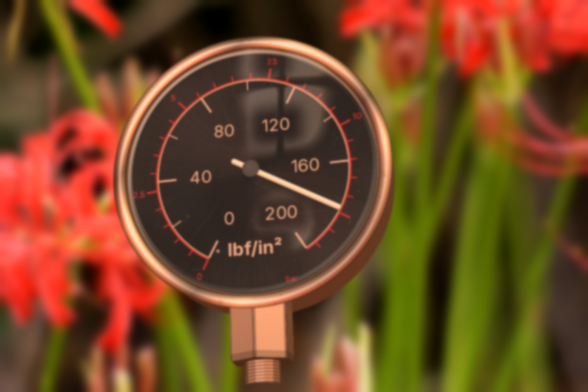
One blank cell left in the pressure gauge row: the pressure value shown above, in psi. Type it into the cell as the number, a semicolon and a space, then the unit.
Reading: 180; psi
